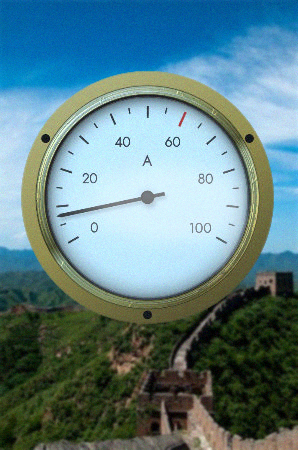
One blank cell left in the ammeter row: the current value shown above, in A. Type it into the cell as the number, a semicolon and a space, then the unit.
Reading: 7.5; A
